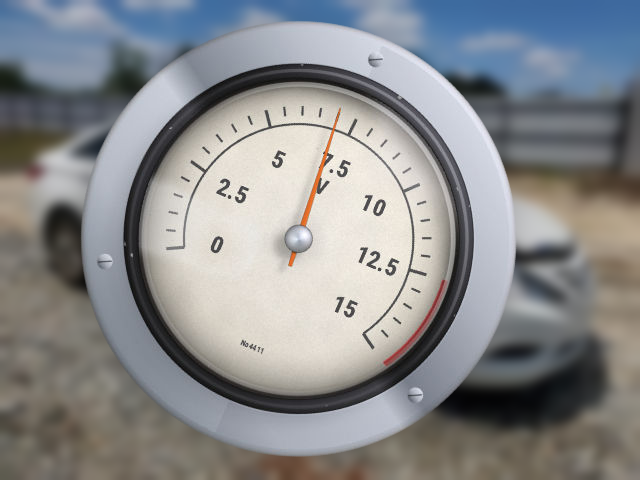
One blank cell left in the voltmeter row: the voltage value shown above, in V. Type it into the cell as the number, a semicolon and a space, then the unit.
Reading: 7; V
